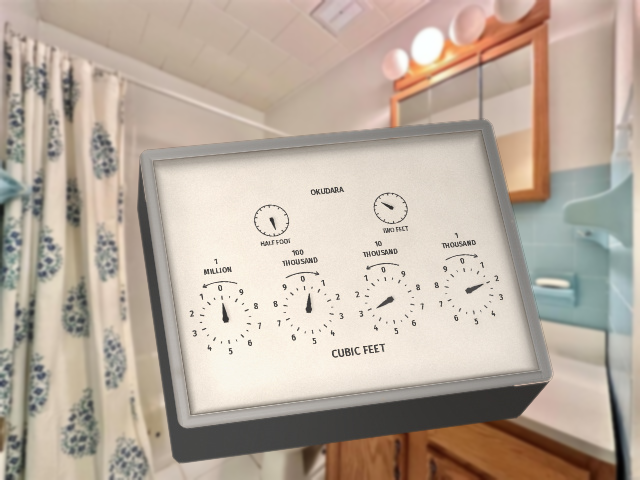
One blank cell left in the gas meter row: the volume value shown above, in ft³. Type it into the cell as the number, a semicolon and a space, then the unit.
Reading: 3200; ft³
